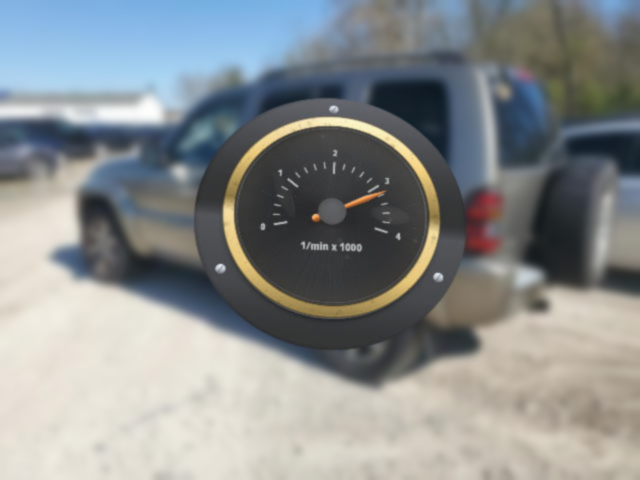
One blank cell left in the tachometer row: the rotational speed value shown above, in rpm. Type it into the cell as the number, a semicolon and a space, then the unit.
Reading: 3200; rpm
